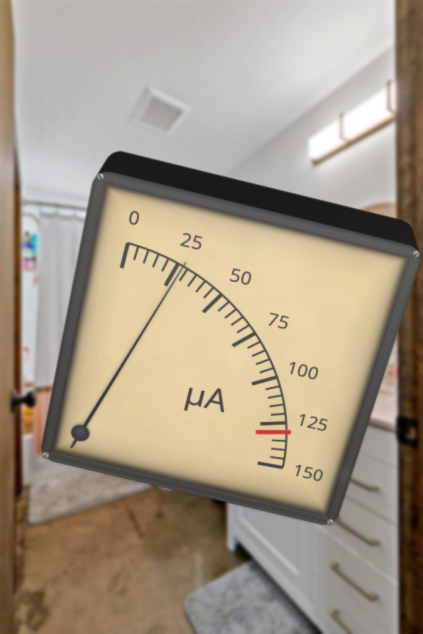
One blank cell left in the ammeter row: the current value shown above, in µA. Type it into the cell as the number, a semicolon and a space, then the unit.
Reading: 27.5; µA
